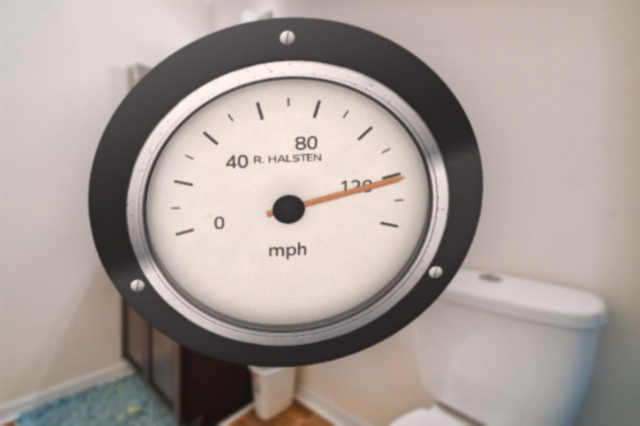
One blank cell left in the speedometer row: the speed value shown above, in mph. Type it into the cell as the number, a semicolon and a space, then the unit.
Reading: 120; mph
